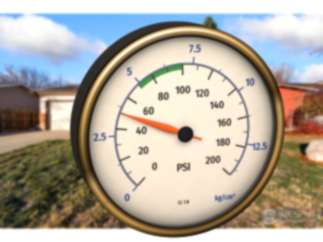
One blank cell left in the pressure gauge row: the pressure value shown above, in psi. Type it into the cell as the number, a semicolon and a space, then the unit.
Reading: 50; psi
